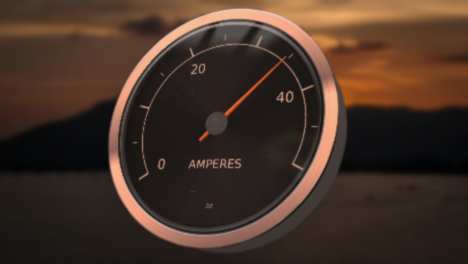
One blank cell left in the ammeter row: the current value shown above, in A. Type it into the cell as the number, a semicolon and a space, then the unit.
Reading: 35; A
